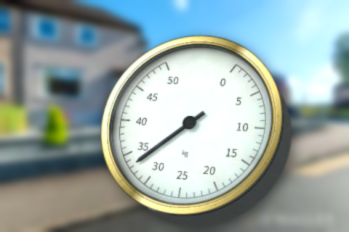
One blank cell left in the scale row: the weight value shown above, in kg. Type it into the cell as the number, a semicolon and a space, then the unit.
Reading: 33; kg
